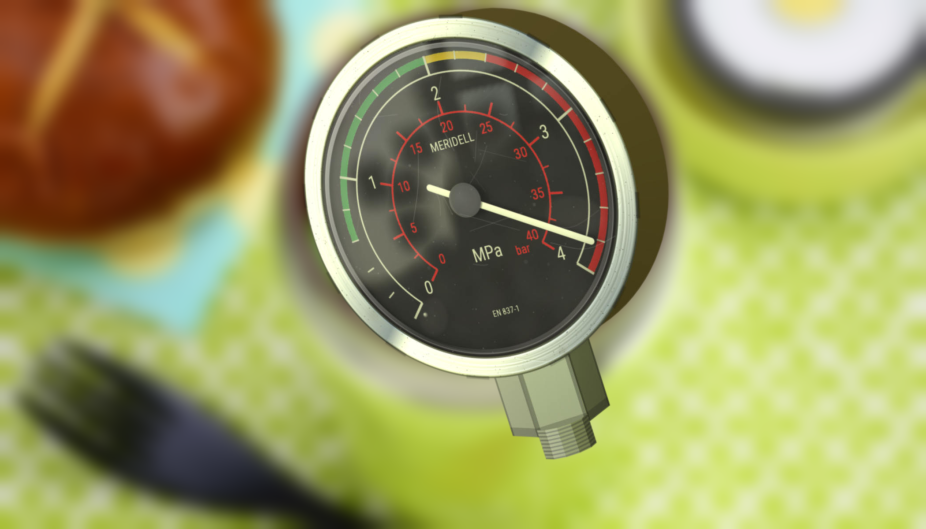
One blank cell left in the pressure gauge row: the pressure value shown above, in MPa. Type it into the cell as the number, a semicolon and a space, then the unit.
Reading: 3.8; MPa
